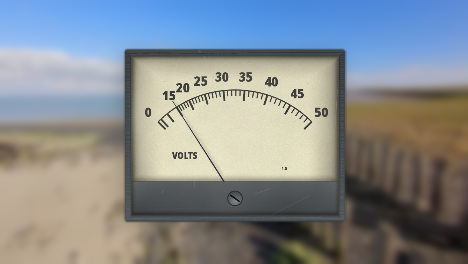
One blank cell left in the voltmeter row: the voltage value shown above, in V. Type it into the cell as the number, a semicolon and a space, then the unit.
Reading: 15; V
